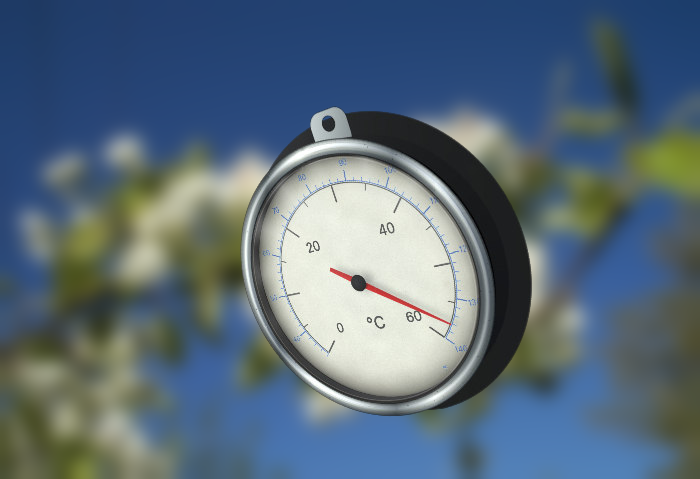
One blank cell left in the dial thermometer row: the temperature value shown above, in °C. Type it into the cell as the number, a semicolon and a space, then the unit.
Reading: 57.5; °C
